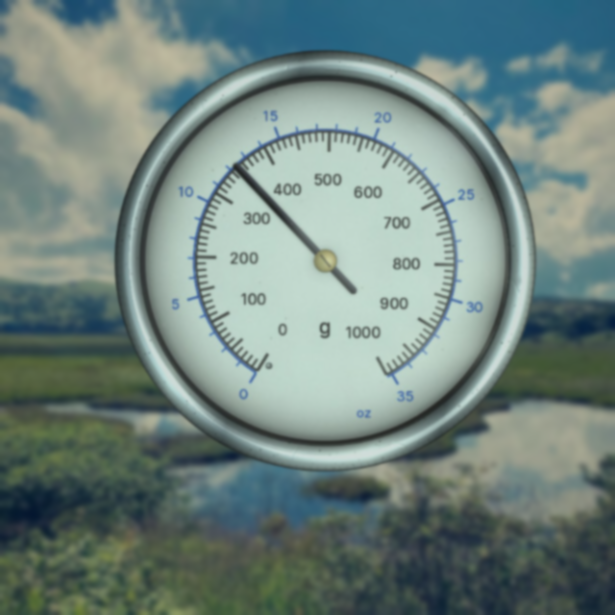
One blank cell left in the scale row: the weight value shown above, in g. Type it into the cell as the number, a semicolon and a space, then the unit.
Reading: 350; g
